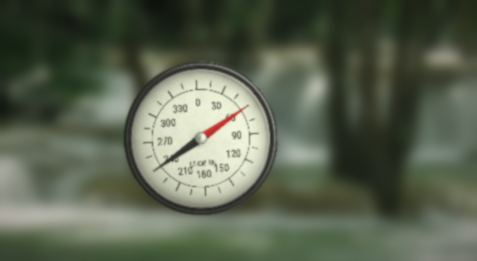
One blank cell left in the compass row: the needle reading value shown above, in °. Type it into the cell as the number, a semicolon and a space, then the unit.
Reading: 60; °
